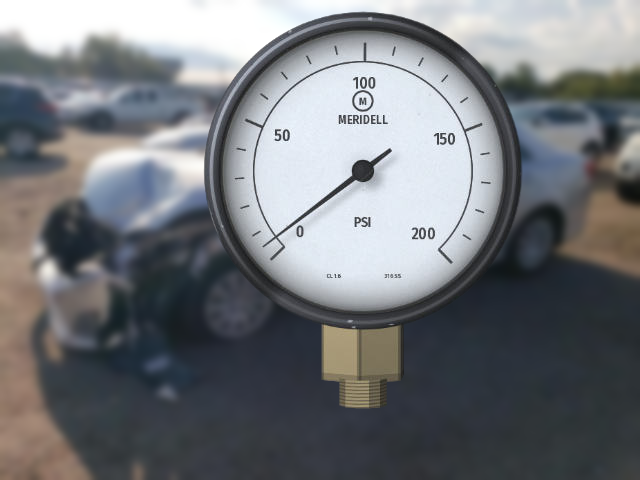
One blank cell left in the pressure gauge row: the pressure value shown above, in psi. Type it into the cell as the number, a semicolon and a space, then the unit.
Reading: 5; psi
